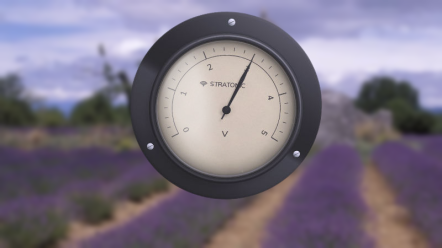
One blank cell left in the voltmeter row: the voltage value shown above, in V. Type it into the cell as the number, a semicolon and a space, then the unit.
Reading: 3; V
